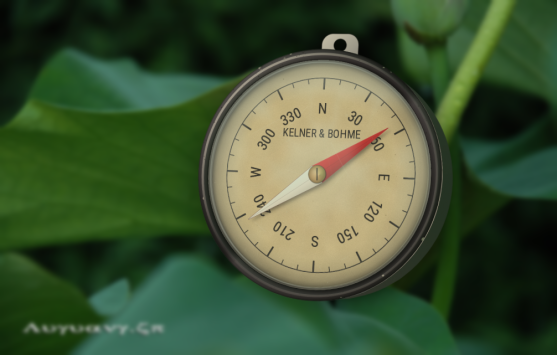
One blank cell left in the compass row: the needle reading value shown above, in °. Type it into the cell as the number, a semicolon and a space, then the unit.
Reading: 55; °
